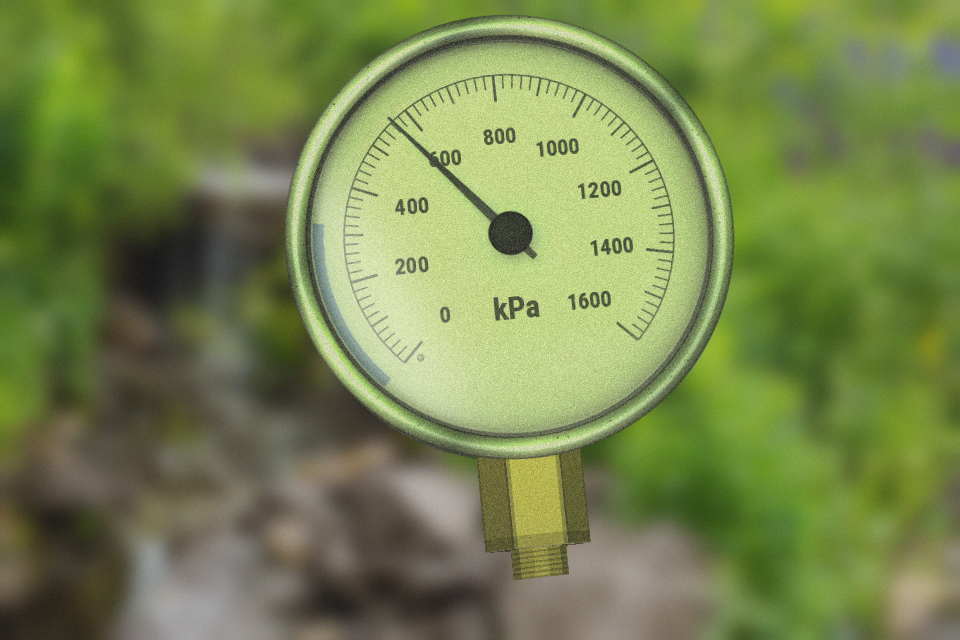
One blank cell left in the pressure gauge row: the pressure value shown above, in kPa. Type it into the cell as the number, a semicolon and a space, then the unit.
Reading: 560; kPa
